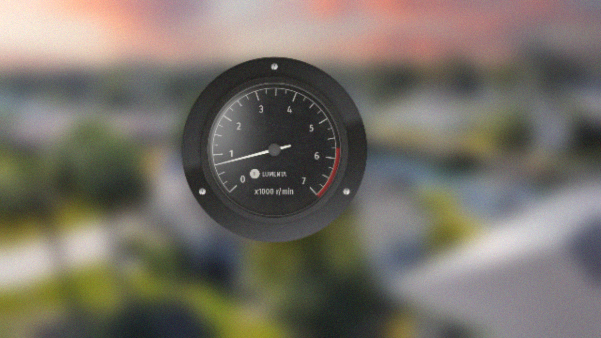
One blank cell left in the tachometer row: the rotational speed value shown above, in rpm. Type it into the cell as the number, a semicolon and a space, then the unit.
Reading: 750; rpm
